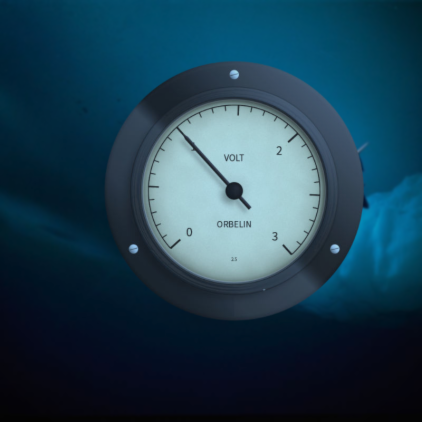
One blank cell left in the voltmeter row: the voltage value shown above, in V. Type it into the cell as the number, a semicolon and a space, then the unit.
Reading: 1; V
